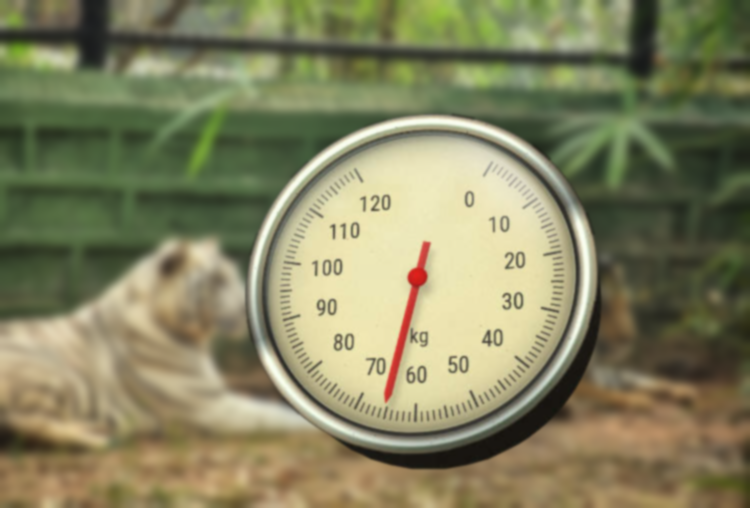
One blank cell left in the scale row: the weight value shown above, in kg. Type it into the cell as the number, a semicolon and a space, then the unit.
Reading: 65; kg
